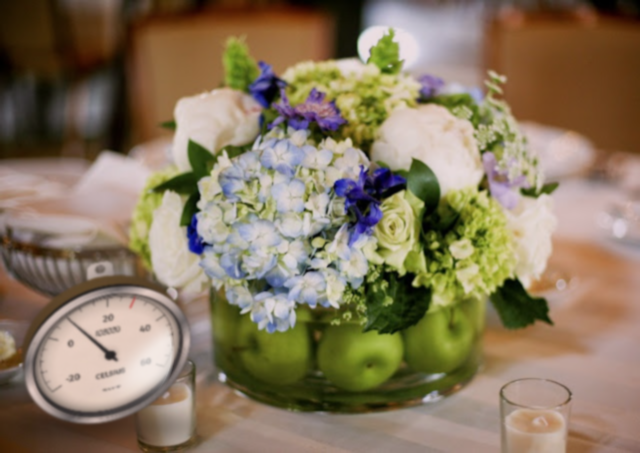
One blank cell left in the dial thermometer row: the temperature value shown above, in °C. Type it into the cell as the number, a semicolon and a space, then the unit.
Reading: 8; °C
